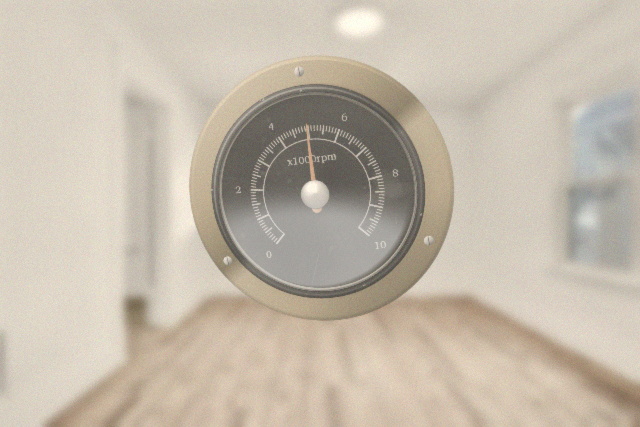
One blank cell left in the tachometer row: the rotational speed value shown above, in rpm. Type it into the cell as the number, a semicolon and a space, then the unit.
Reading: 5000; rpm
